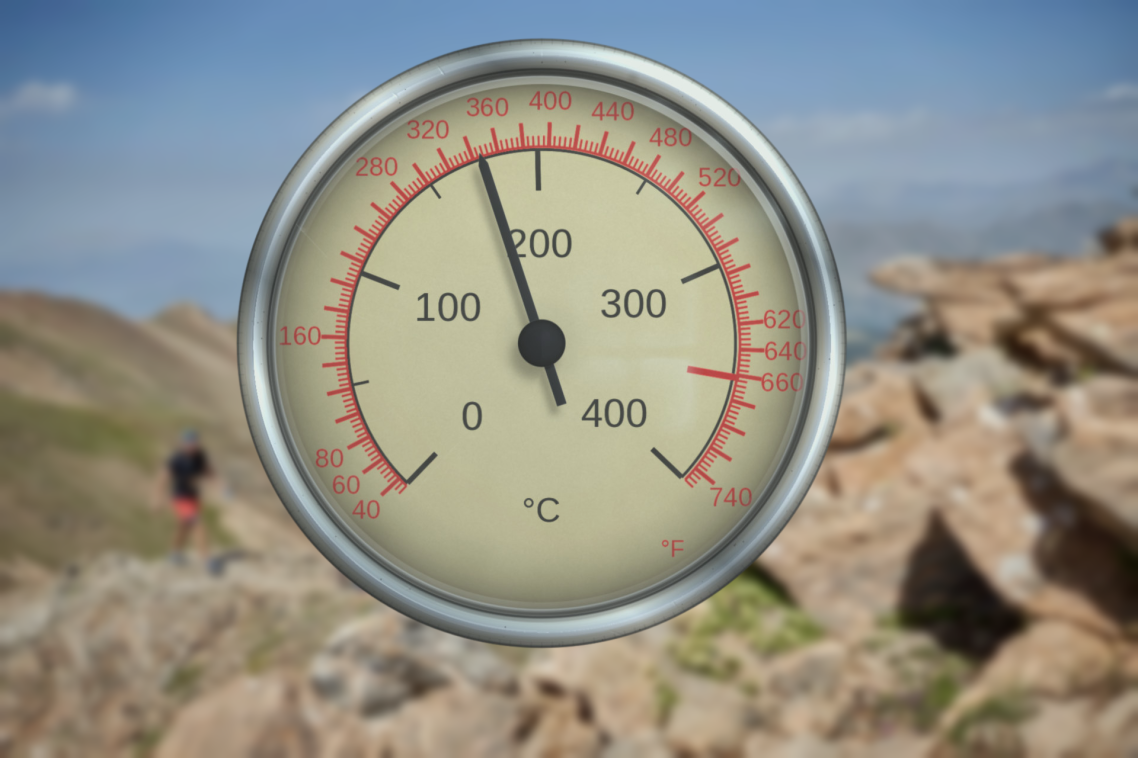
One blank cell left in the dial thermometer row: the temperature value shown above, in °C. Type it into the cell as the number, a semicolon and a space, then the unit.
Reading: 175; °C
